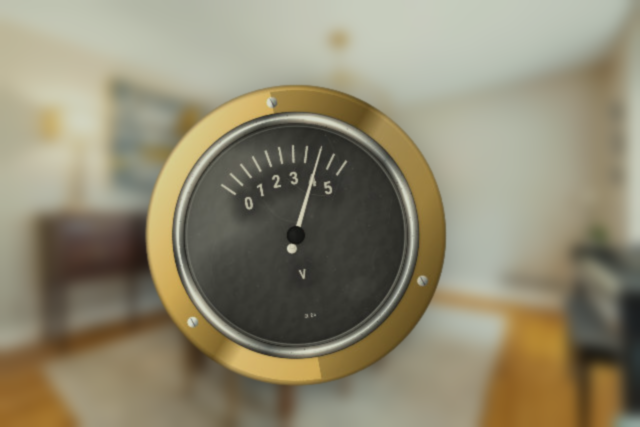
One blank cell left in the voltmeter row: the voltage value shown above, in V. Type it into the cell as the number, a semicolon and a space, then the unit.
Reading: 4; V
